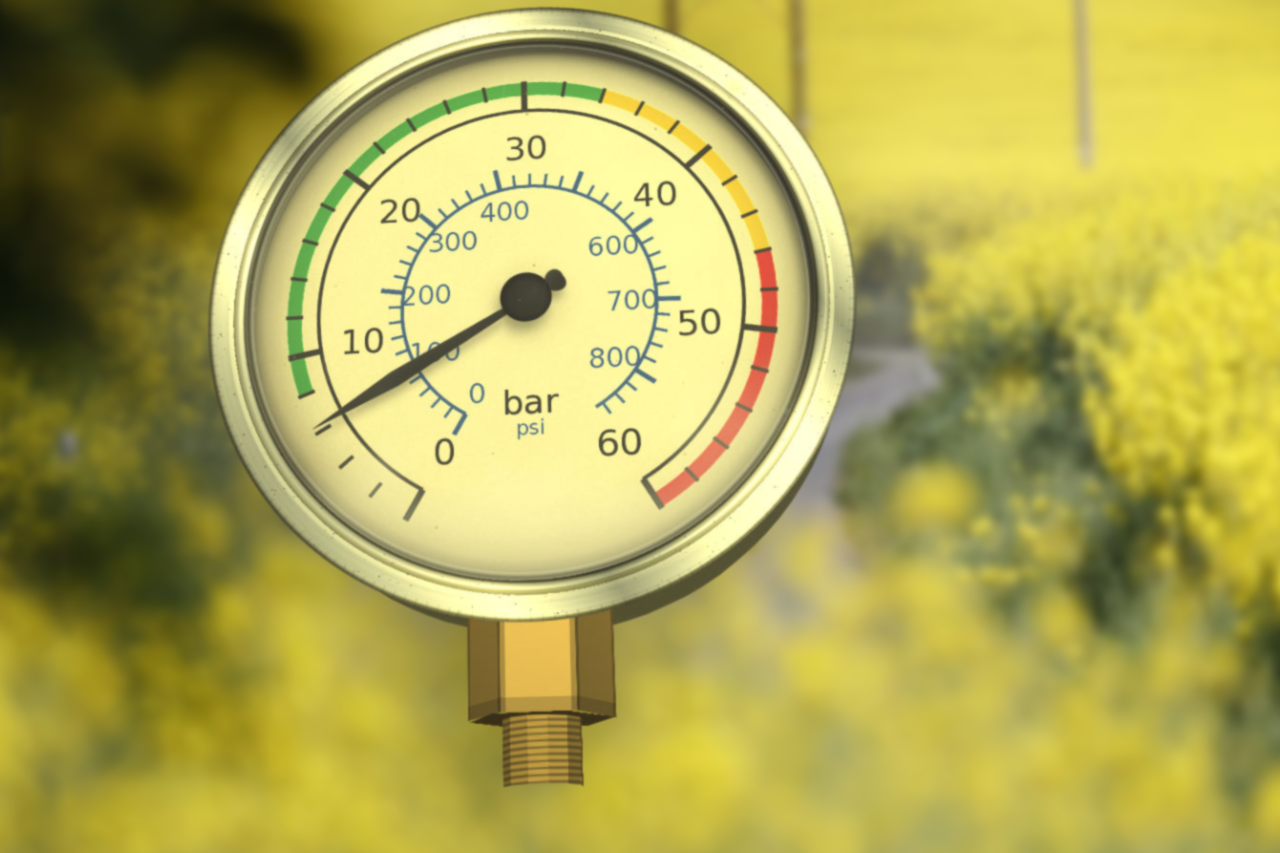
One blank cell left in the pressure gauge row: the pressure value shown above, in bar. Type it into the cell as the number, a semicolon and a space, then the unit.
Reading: 6; bar
